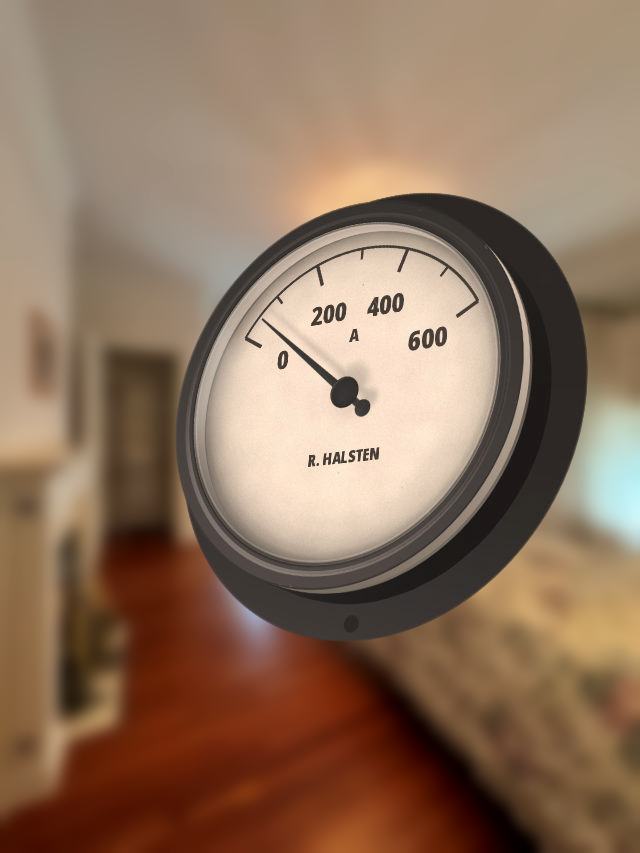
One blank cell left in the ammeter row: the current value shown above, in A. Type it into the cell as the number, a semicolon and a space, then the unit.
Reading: 50; A
